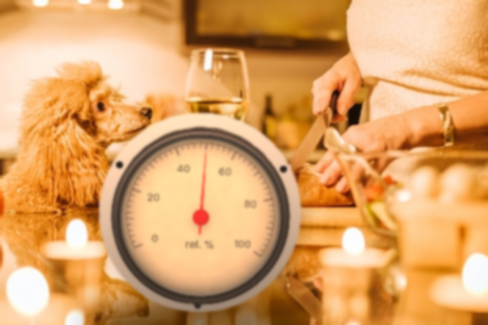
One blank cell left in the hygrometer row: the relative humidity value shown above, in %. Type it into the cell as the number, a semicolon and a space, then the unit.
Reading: 50; %
